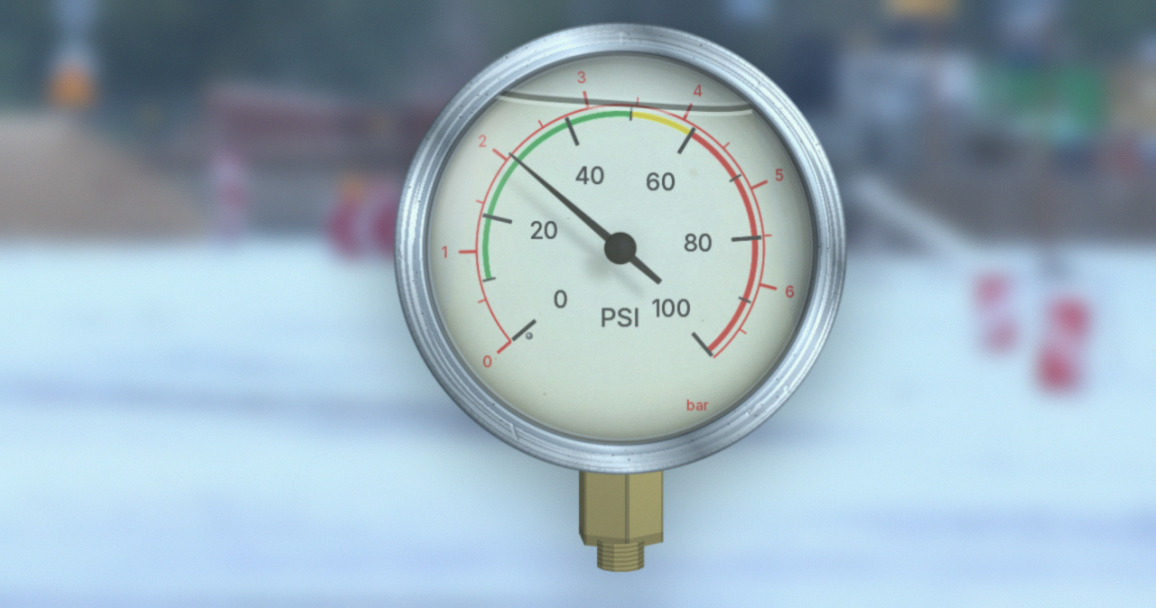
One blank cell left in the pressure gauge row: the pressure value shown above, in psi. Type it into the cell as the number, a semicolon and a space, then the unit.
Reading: 30; psi
